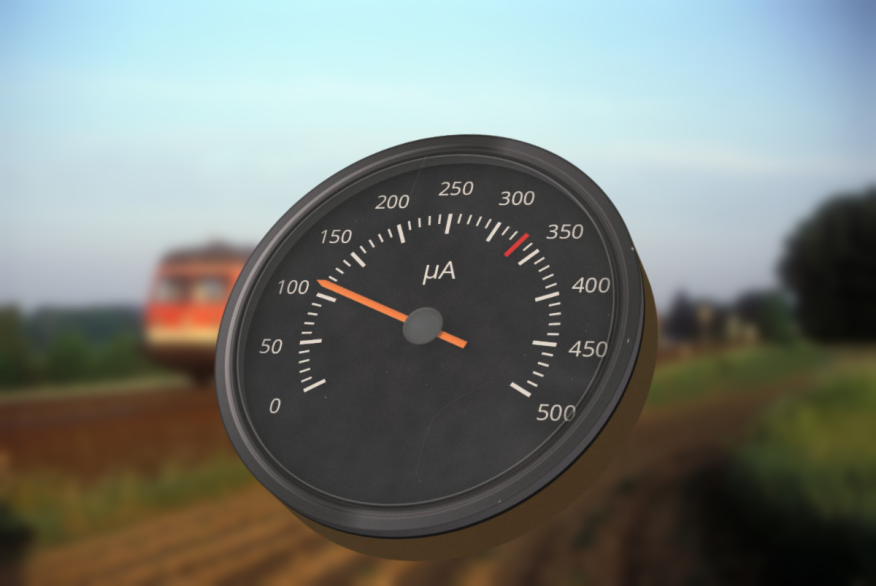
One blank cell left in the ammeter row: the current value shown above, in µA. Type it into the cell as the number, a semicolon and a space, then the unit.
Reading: 110; µA
